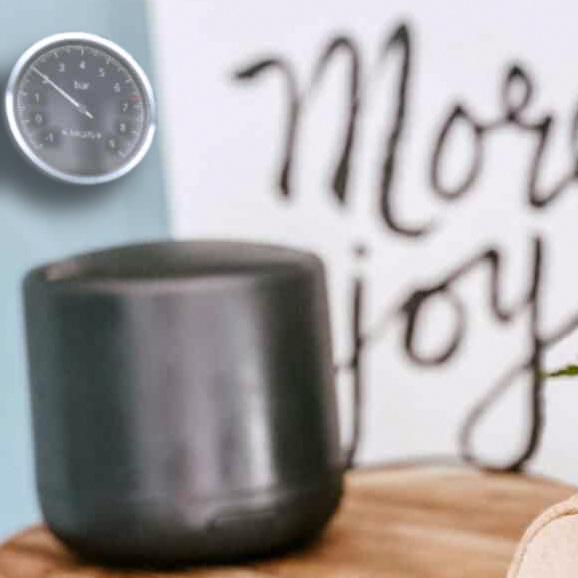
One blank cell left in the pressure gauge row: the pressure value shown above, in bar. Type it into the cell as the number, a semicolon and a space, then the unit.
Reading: 2; bar
